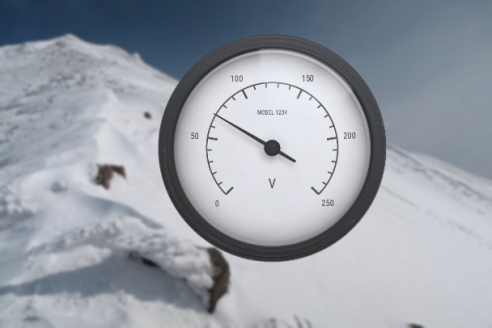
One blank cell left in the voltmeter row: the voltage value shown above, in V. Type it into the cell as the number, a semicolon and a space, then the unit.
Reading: 70; V
